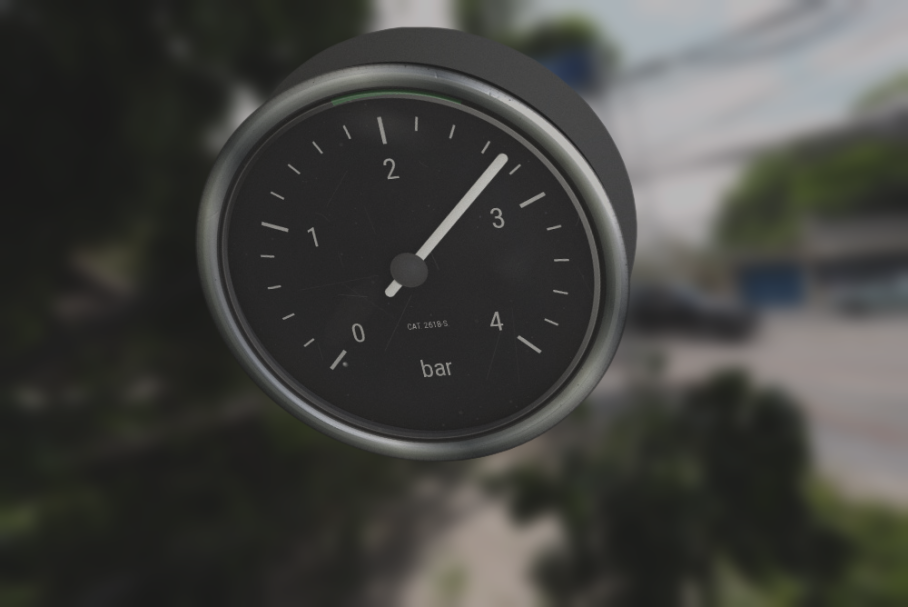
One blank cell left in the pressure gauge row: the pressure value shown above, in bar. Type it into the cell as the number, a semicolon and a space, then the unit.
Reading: 2.7; bar
